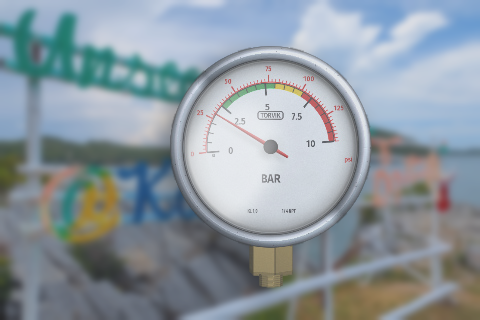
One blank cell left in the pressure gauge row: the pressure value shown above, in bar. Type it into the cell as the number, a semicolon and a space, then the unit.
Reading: 2; bar
